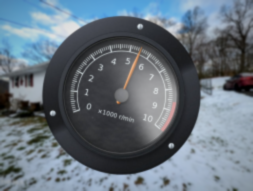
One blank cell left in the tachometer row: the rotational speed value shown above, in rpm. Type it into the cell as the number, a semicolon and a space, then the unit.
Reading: 5500; rpm
